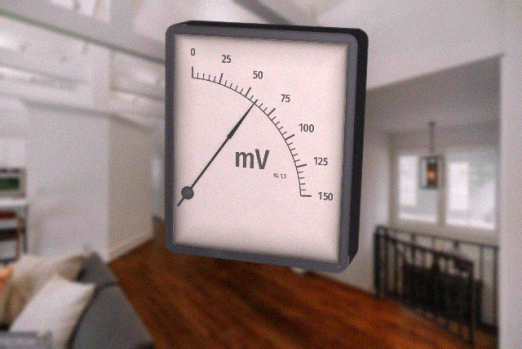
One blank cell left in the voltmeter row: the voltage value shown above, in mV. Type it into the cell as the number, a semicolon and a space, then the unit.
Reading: 60; mV
